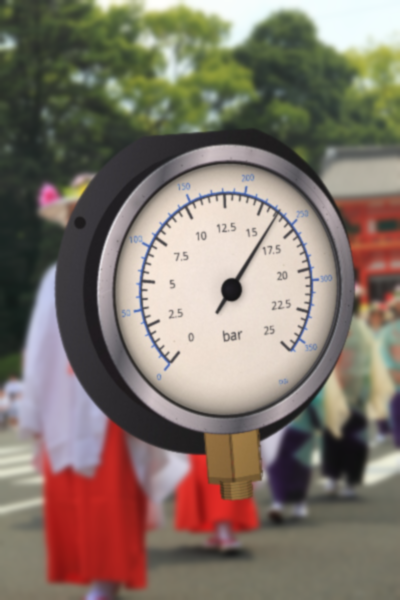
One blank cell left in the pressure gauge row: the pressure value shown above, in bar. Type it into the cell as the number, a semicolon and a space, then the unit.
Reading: 16; bar
